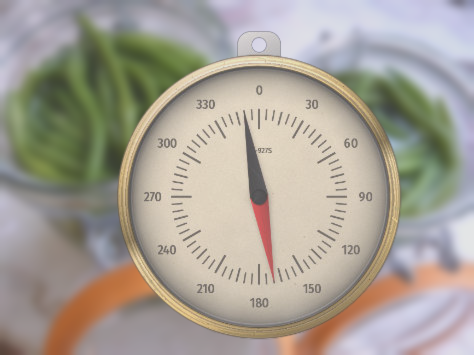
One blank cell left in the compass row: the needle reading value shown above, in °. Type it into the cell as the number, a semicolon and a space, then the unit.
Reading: 170; °
